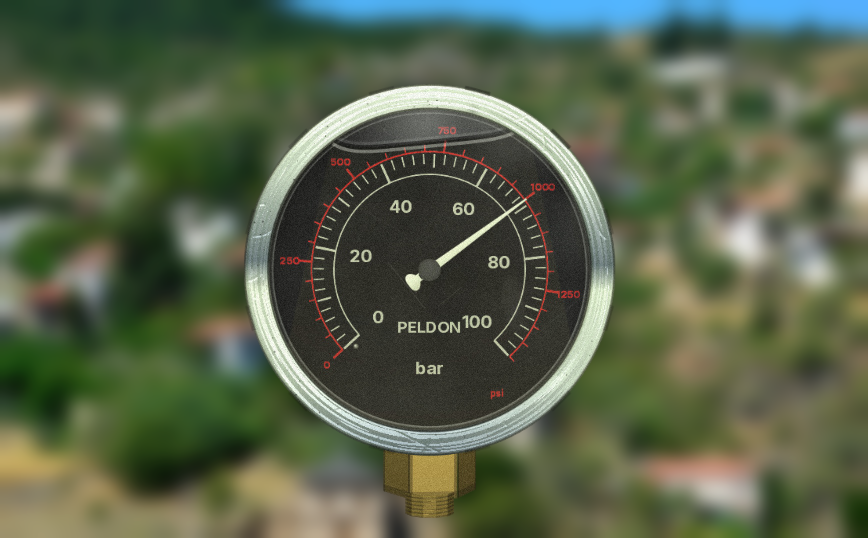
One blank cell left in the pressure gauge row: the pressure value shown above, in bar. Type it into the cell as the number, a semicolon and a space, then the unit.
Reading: 69; bar
